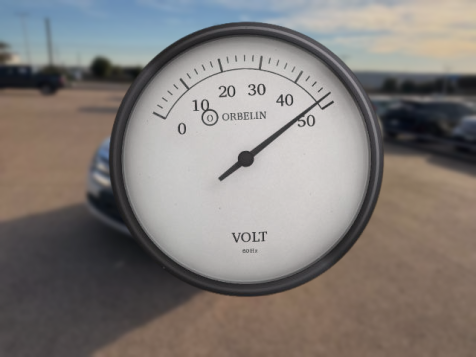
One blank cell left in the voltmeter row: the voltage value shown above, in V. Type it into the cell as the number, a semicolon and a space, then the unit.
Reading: 48; V
